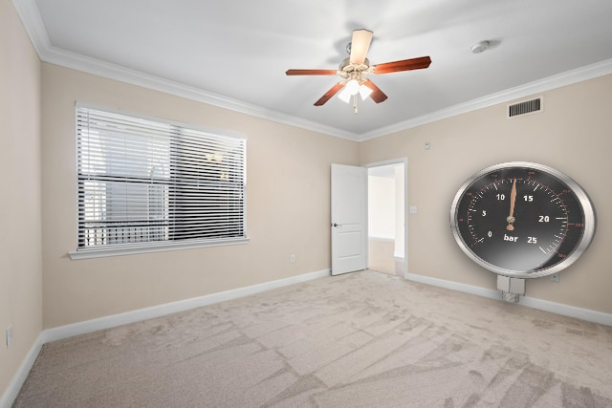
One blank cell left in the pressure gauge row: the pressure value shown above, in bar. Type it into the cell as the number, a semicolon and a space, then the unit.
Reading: 12.5; bar
